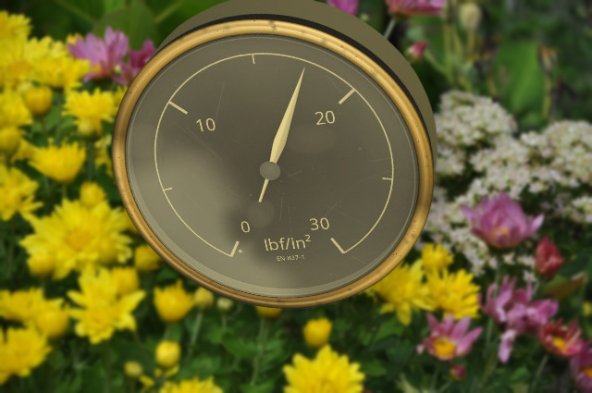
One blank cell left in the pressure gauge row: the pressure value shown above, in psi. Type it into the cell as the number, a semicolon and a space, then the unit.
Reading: 17.5; psi
